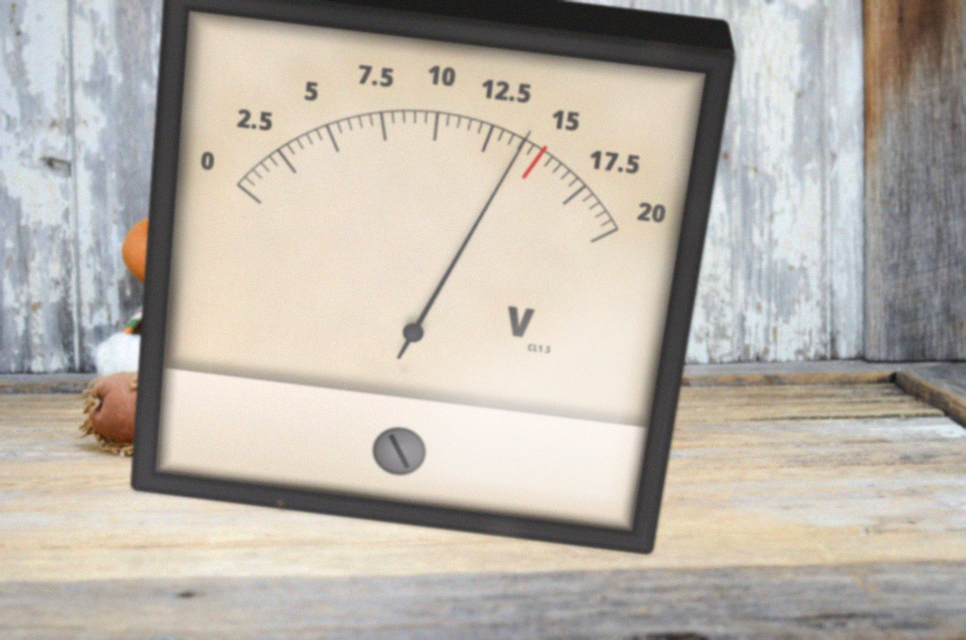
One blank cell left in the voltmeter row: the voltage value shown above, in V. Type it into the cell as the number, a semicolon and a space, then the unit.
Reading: 14; V
